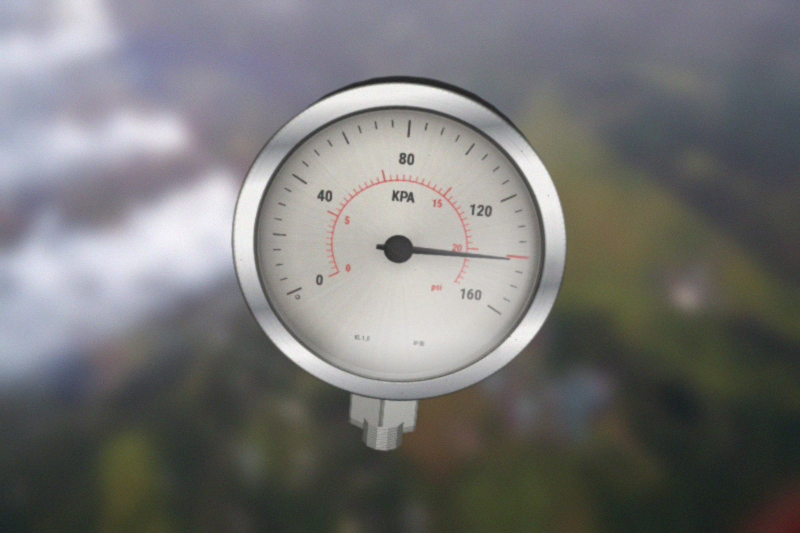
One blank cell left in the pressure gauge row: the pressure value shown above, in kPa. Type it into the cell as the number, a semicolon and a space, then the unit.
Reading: 140; kPa
